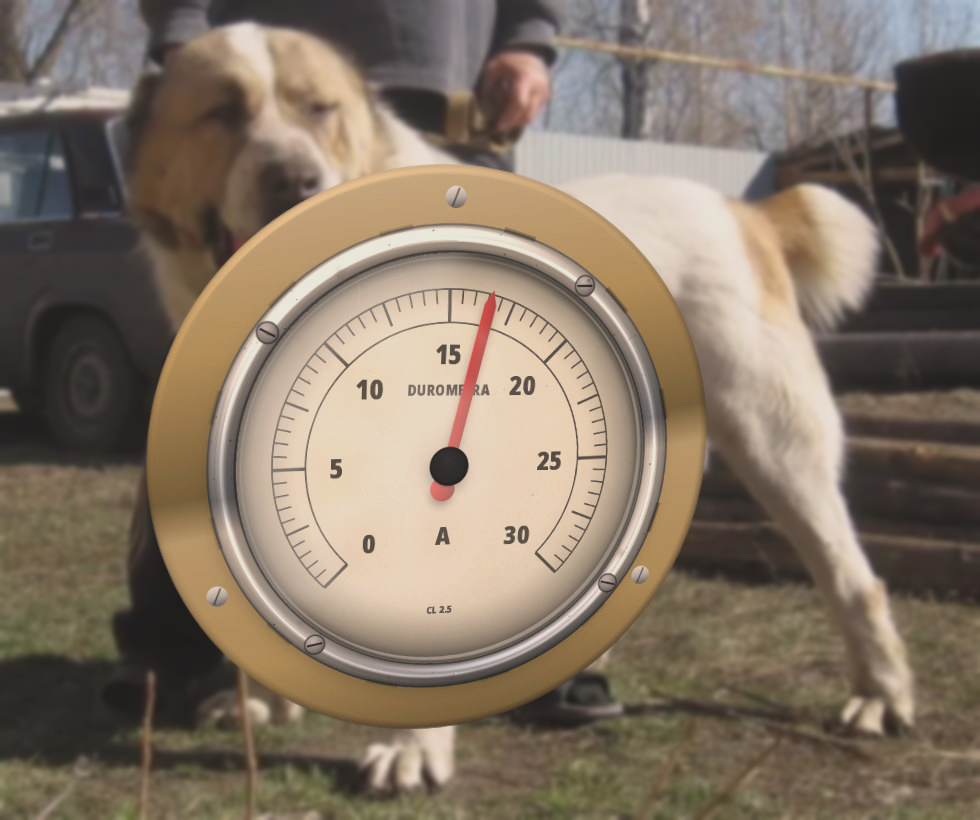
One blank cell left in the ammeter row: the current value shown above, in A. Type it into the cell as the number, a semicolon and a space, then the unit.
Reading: 16.5; A
